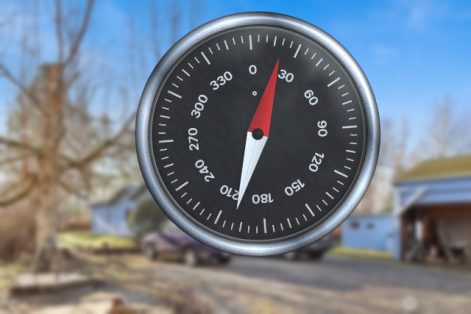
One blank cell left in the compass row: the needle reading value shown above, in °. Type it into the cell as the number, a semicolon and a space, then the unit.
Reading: 20; °
